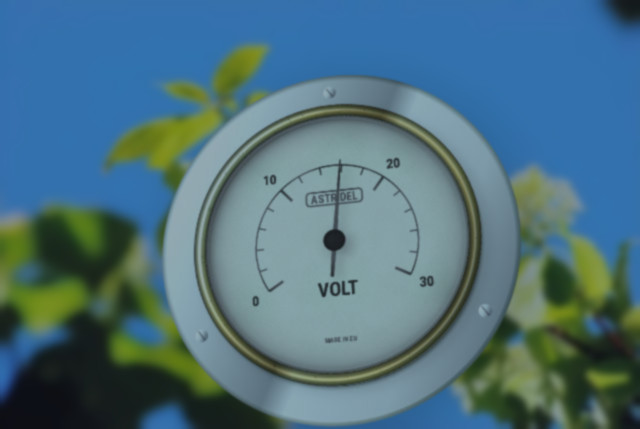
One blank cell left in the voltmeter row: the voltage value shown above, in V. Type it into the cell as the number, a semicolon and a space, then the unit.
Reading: 16; V
